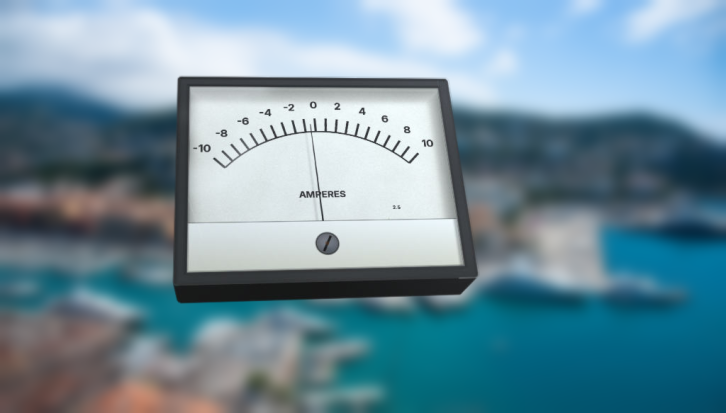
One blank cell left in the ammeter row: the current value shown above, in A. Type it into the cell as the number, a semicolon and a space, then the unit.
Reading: -0.5; A
